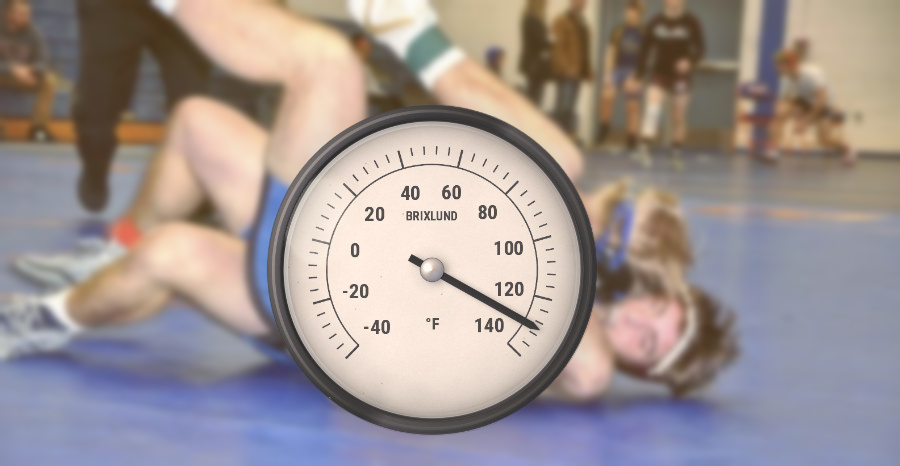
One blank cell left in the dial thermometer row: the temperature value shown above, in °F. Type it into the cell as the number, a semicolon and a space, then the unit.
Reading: 130; °F
